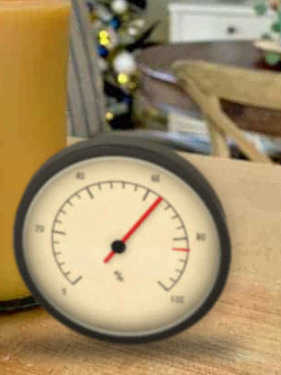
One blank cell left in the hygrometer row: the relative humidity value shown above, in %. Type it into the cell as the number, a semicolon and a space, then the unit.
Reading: 64; %
